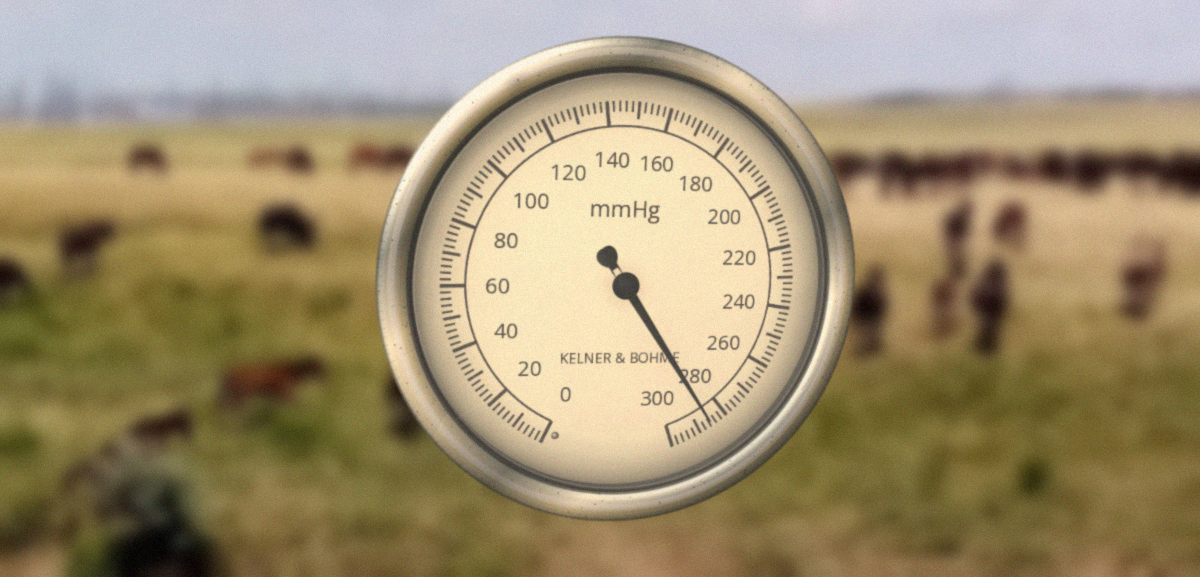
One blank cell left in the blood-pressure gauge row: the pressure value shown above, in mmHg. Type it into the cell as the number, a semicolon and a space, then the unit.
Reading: 286; mmHg
